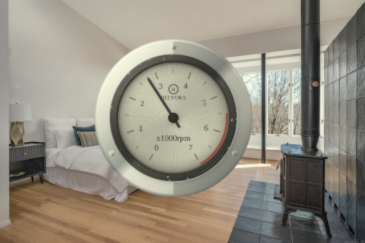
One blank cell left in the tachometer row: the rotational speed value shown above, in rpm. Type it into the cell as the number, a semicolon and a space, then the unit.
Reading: 2750; rpm
